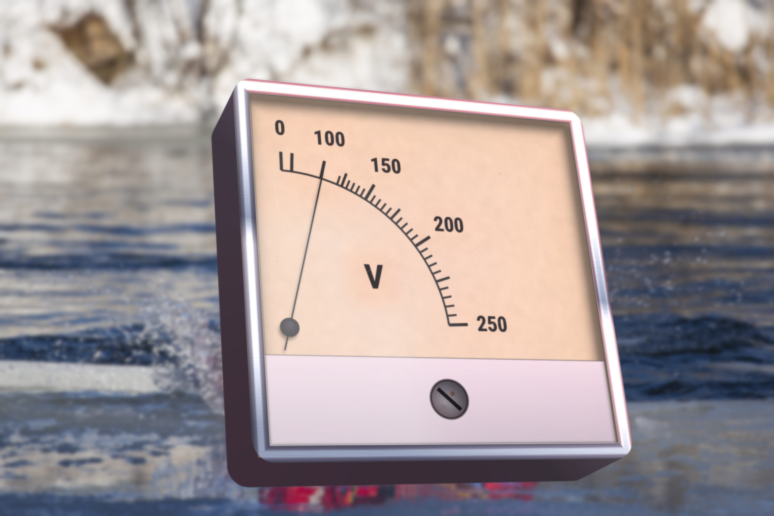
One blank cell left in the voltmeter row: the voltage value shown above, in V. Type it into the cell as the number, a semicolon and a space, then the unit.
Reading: 100; V
